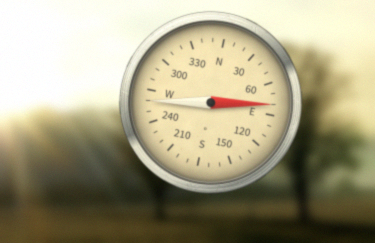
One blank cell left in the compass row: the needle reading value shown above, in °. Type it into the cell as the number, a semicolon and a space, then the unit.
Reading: 80; °
